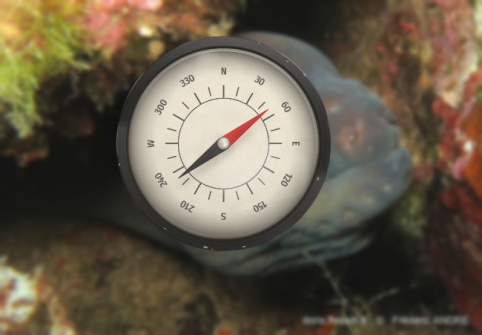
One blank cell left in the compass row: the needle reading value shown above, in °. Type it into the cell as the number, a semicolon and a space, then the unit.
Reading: 52.5; °
